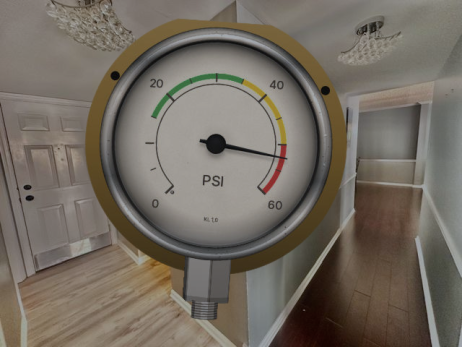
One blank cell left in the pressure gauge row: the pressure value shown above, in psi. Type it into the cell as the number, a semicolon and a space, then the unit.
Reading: 52.5; psi
